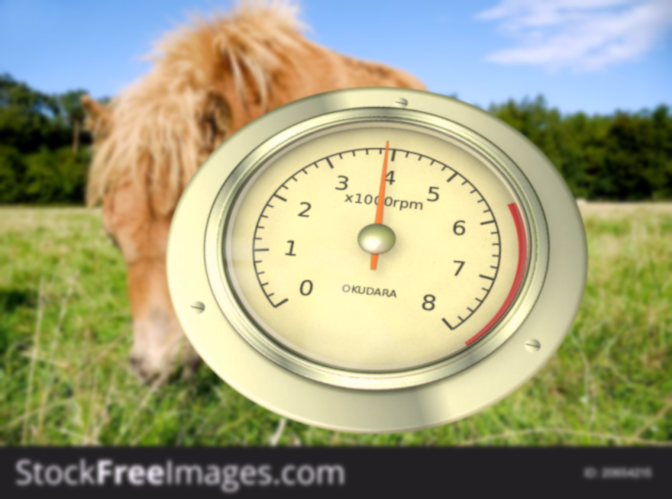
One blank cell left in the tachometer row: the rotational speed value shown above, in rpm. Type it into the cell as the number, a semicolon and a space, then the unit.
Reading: 3900; rpm
